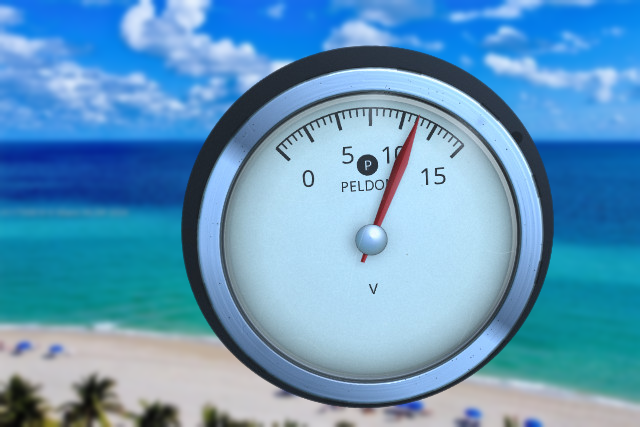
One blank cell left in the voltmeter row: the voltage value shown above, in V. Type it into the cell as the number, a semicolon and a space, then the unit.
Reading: 11; V
